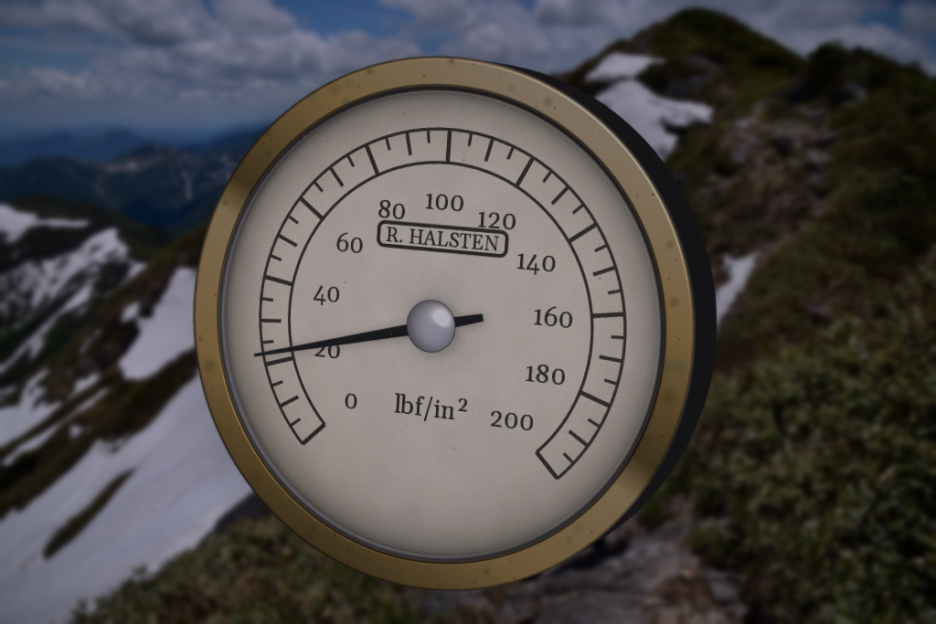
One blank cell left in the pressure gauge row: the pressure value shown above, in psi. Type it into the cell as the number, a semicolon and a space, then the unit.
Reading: 22.5; psi
